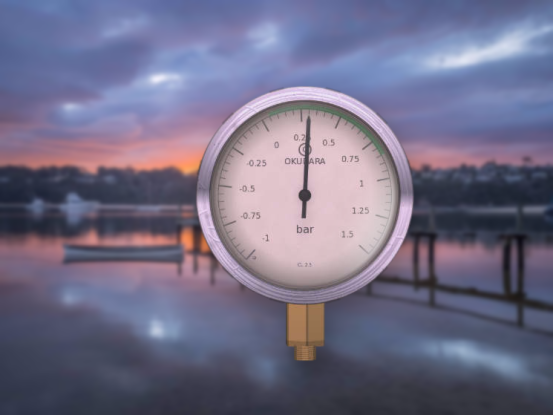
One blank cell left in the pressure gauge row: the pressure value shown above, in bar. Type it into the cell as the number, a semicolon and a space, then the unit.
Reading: 0.3; bar
